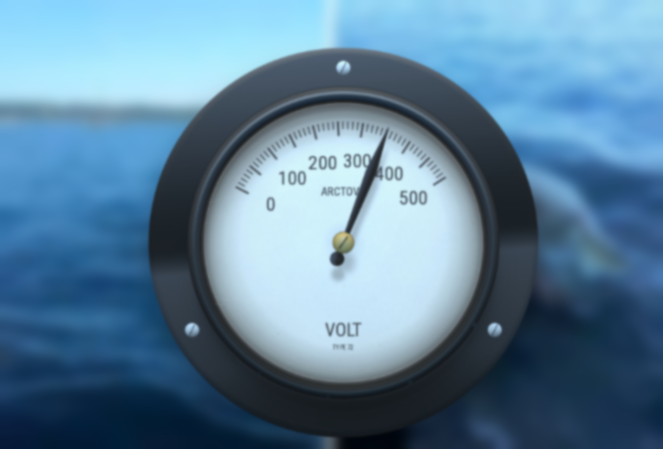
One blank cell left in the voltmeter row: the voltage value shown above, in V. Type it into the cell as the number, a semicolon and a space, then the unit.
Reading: 350; V
